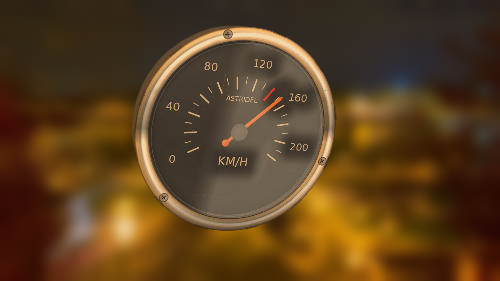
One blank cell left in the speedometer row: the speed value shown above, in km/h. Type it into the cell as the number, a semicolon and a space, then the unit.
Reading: 150; km/h
